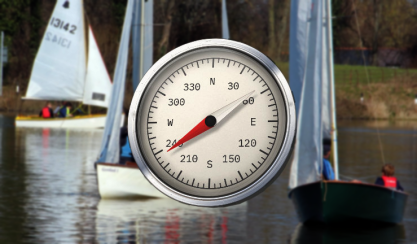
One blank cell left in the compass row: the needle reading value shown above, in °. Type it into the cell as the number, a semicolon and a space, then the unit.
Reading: 235; °
